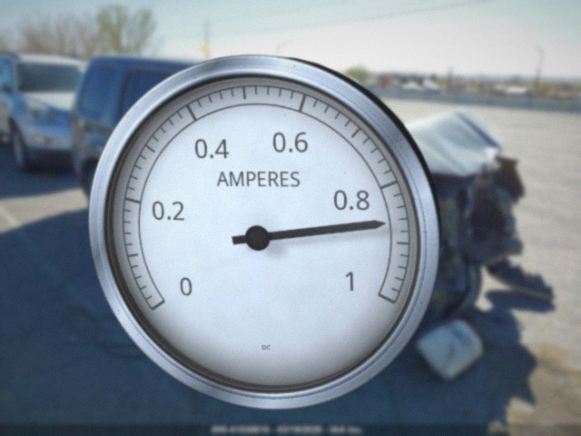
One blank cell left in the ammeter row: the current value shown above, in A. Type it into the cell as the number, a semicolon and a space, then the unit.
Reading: 0.86; A
